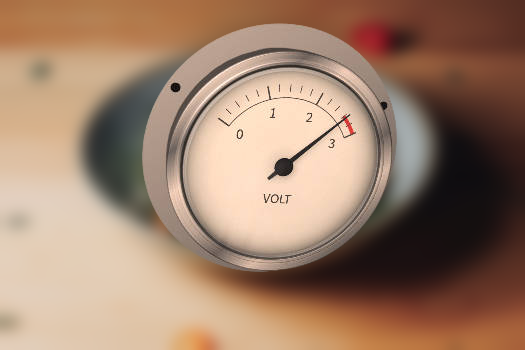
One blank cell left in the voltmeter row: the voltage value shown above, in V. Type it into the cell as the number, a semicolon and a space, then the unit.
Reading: 2.6; V
